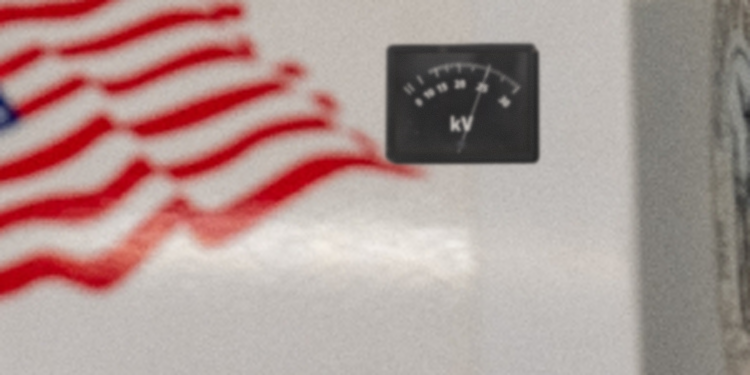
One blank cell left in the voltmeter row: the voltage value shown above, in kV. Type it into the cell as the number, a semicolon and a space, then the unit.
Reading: 25; kV
